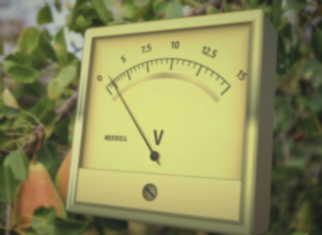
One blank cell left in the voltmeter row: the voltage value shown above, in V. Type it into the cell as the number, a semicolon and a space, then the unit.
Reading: 2.5; V
